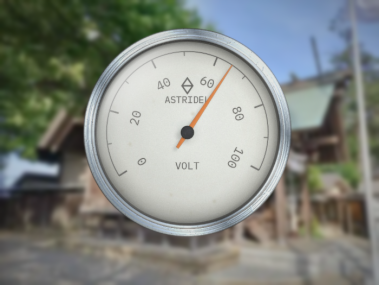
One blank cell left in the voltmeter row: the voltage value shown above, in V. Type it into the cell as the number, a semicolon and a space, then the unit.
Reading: 65; V
